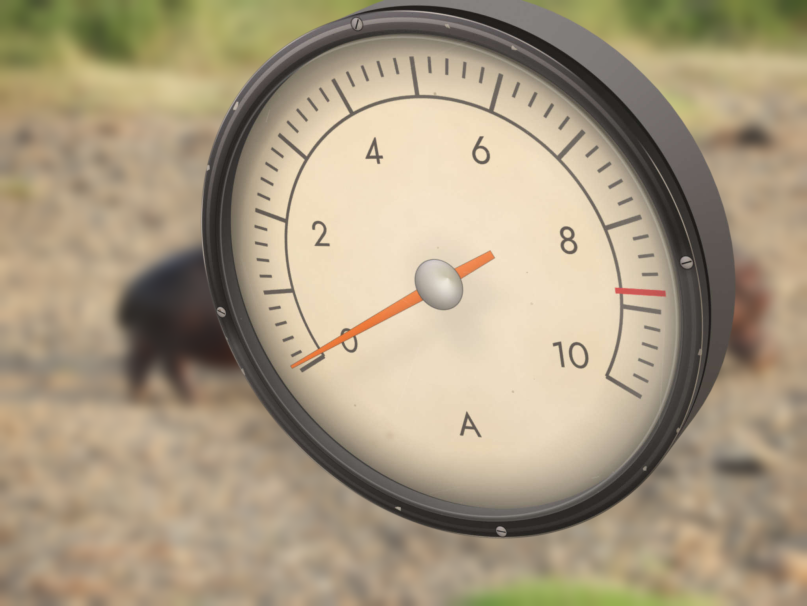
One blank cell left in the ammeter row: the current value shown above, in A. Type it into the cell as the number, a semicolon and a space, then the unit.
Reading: 0.1; A
